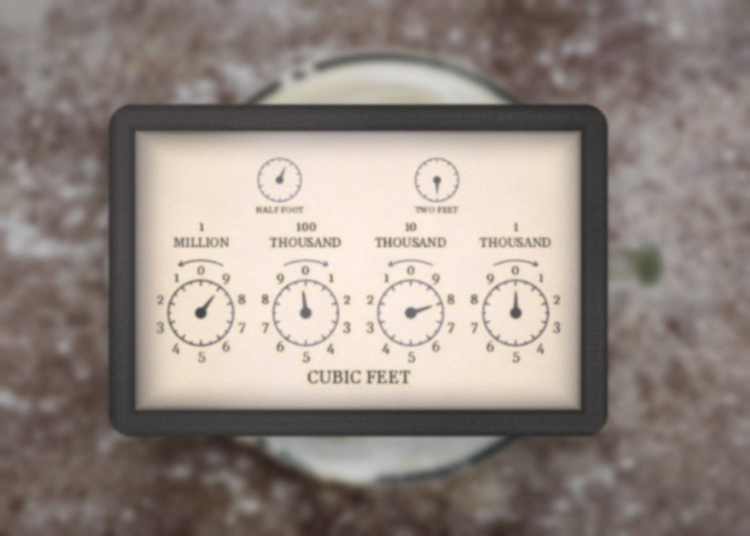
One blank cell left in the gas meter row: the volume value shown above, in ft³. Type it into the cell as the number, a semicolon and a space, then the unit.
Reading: 898000; ft³
